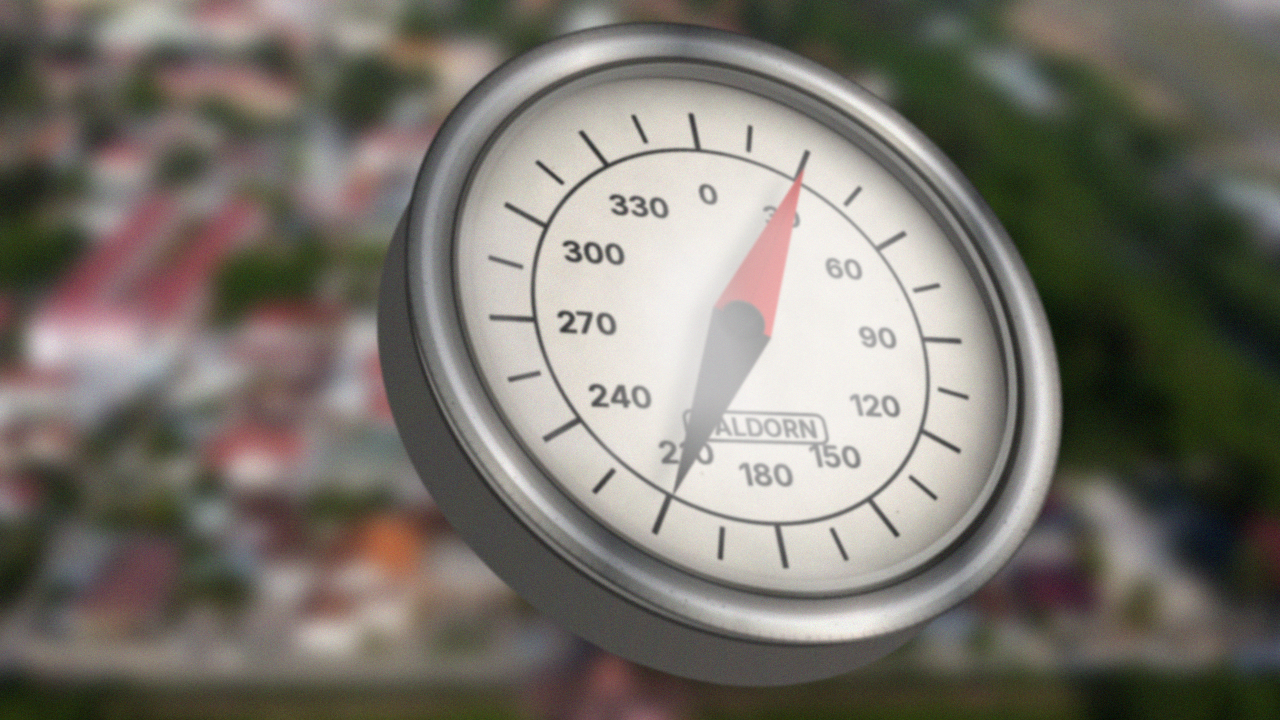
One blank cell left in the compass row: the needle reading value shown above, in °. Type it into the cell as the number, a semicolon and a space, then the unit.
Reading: 30; °
